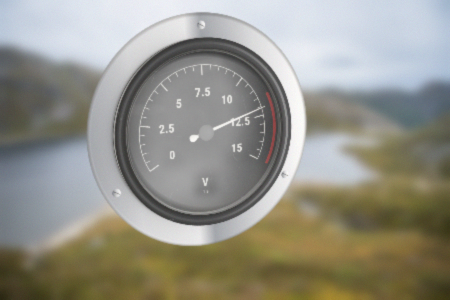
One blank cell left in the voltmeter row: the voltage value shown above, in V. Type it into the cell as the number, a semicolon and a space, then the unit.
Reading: 12; V
